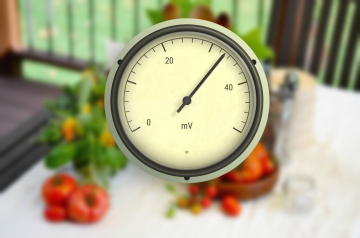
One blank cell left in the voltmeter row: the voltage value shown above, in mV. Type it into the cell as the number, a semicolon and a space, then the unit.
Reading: 33; mV
